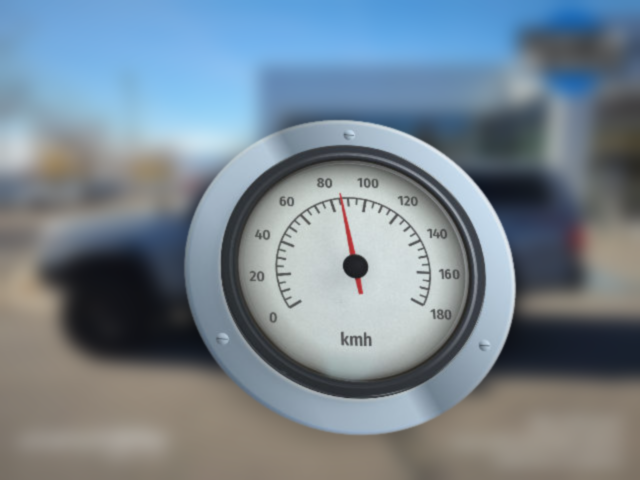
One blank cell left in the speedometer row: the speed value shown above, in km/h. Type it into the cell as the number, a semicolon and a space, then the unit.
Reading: 85; km/h
